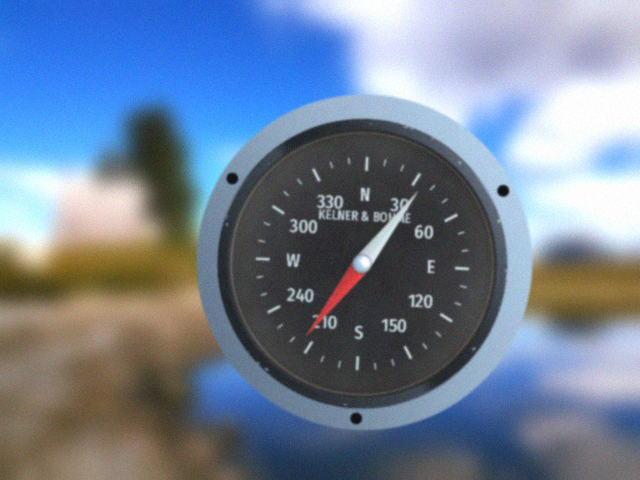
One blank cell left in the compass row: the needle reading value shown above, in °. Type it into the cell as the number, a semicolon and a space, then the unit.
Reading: 215; °
